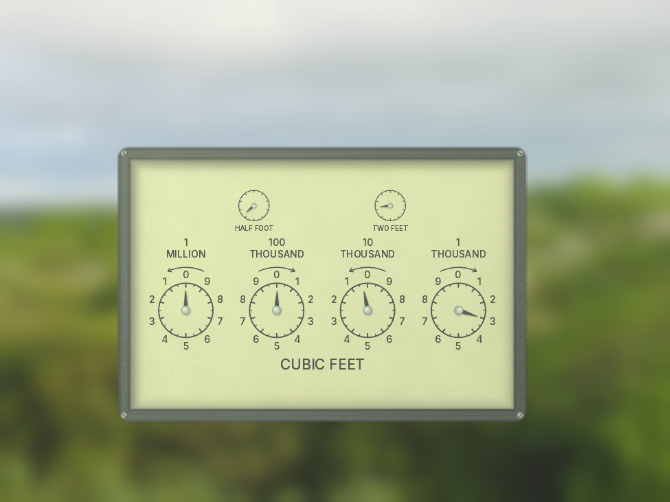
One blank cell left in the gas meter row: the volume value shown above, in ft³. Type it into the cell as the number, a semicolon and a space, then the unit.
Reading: 300; ft³
